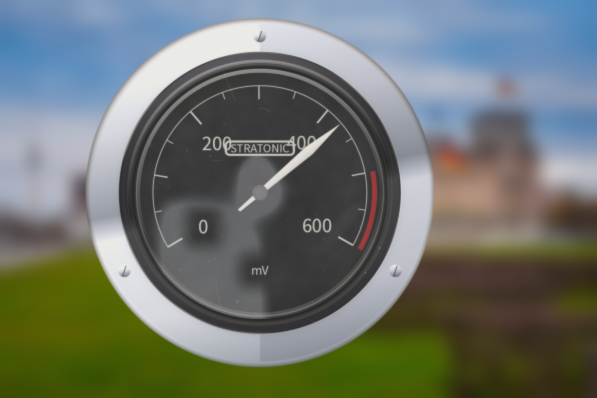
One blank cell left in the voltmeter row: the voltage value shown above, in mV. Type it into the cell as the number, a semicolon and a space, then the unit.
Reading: 425; mV
